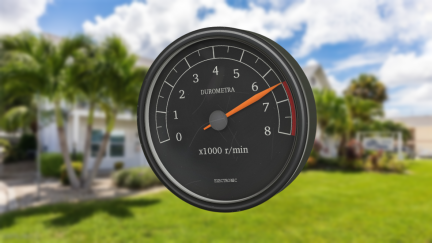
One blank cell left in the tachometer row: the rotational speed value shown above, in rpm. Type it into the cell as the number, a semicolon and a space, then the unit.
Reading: 6500; rpm
